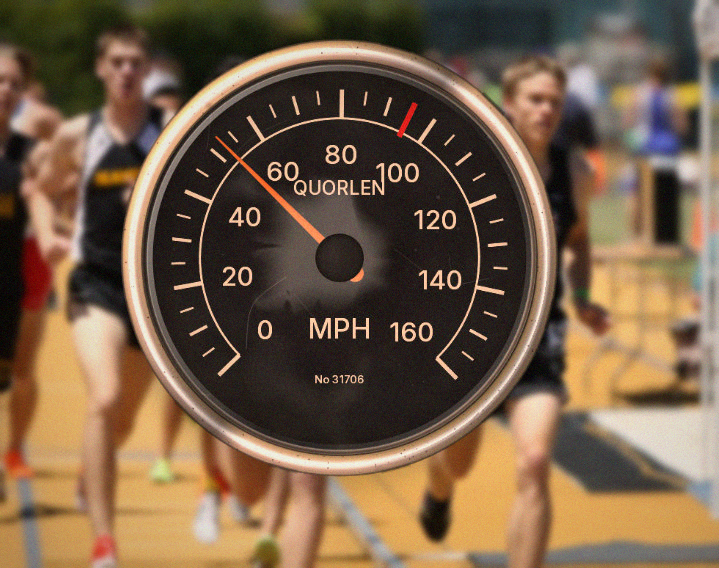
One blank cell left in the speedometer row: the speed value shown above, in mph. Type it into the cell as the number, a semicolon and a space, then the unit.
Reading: 52.5; mph
